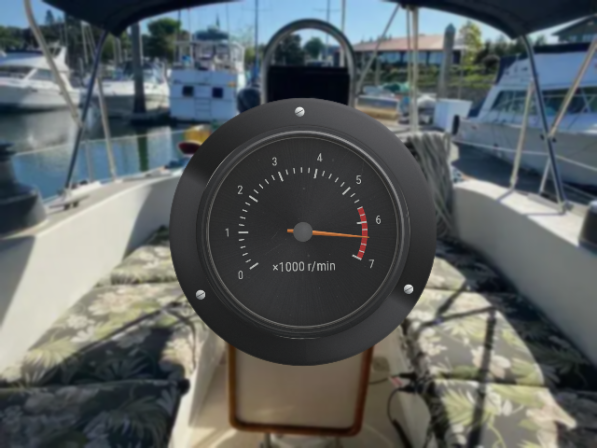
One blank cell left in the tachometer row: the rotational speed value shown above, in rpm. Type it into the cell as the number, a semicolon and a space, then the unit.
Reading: 6400; rpm
